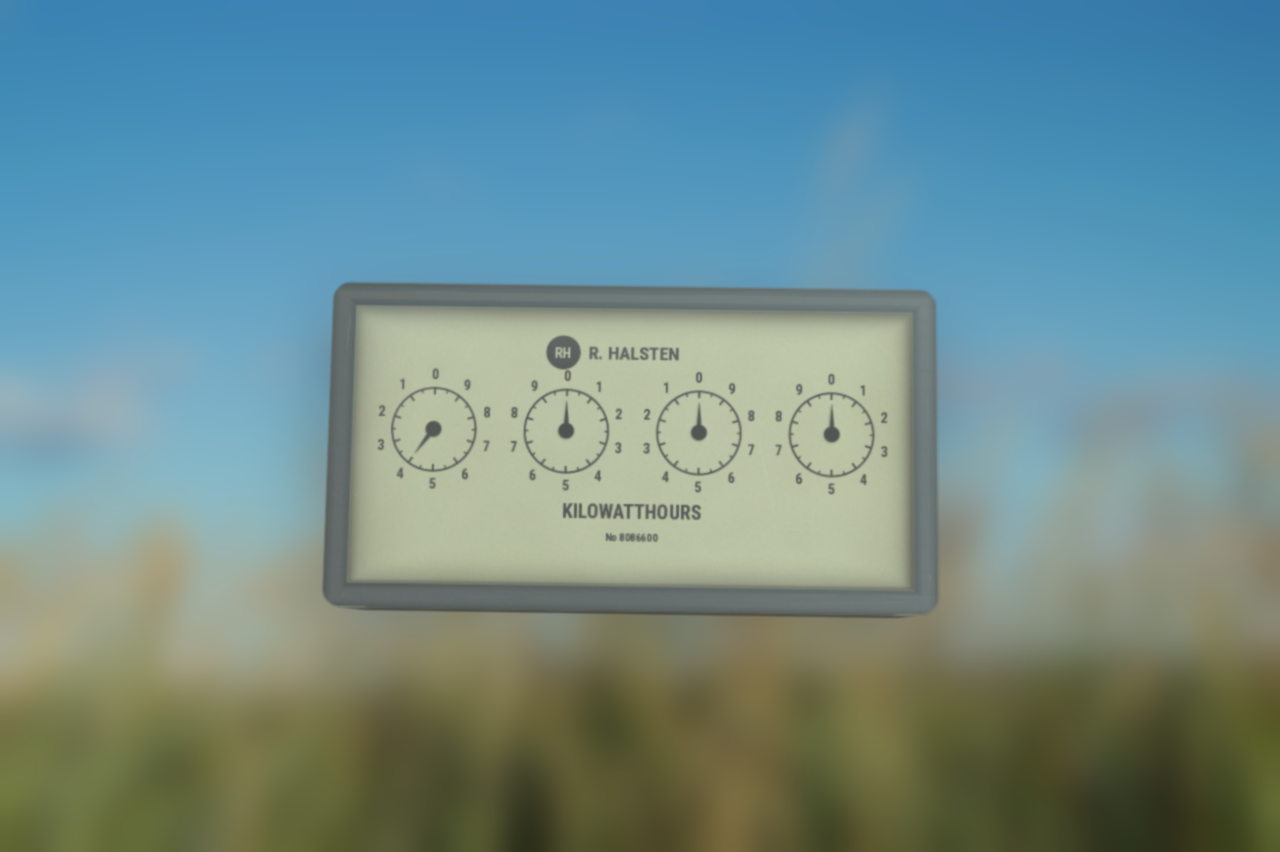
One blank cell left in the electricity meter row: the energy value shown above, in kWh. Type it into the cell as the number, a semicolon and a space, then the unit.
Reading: 4000; kWh
